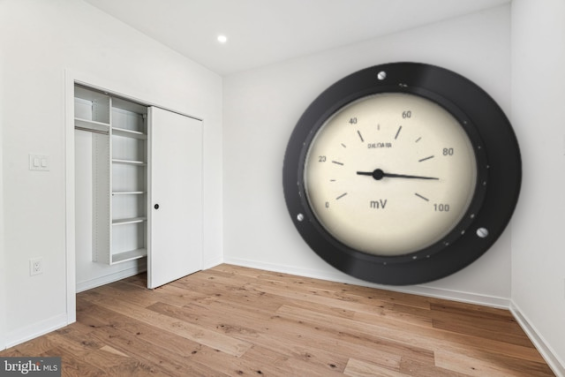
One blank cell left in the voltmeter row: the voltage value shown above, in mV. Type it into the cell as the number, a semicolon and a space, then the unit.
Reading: 90; mV
